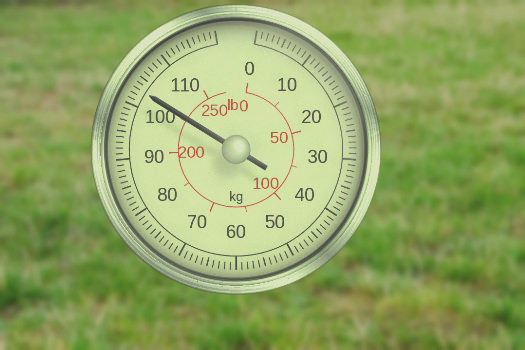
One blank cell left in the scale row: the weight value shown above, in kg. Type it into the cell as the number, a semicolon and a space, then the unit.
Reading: 103; kg
